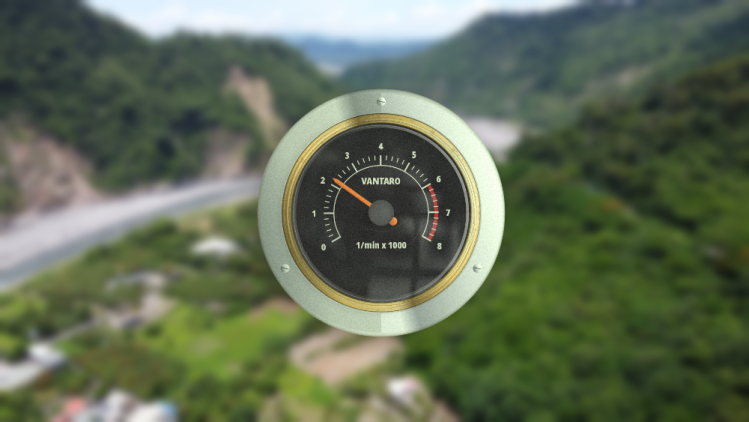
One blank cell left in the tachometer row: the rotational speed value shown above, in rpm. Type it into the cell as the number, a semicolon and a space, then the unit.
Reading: 2200; rpm
